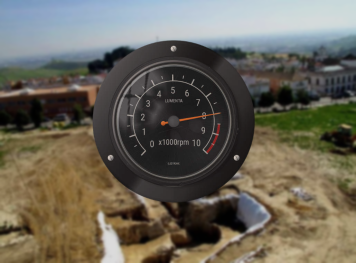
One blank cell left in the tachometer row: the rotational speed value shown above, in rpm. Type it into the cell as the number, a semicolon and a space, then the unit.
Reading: 8000; rpm
